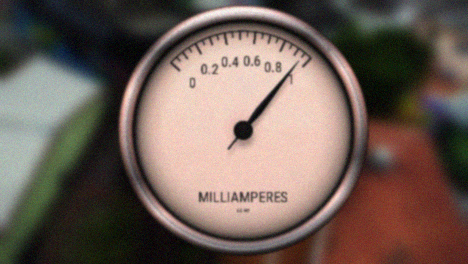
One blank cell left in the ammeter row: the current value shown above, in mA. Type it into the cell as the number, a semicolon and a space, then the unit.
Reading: 0.95; mA
